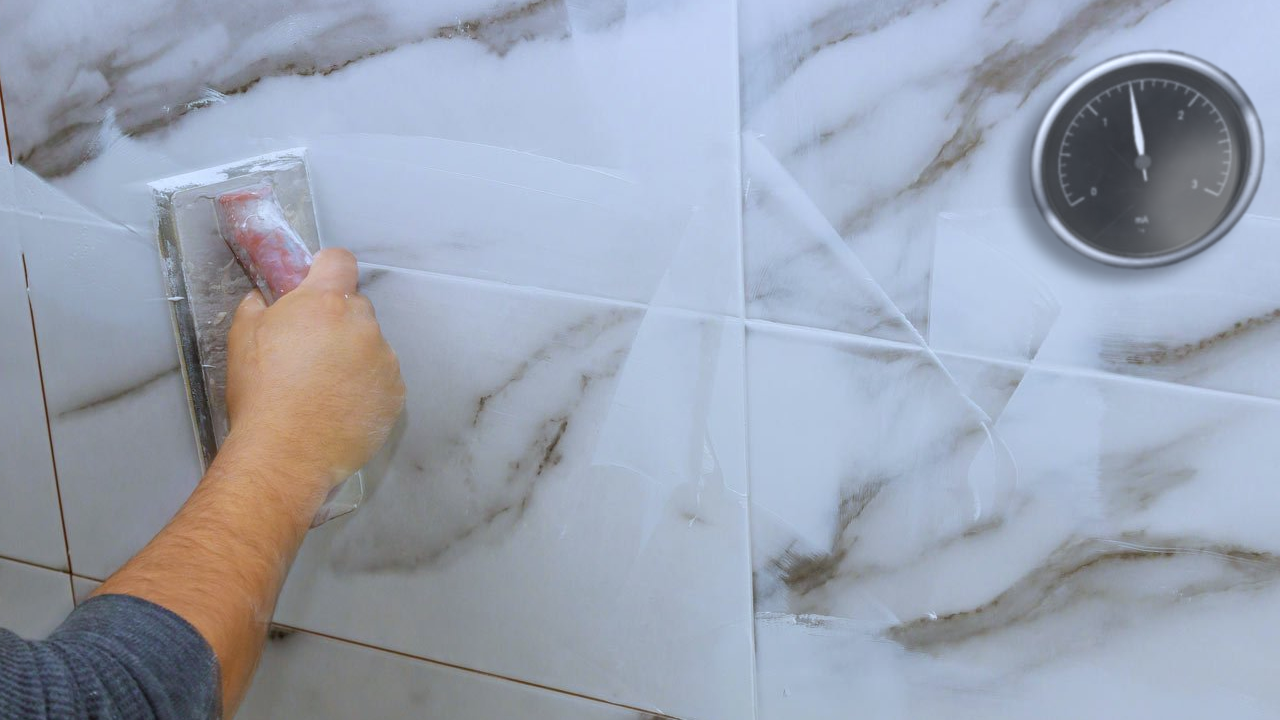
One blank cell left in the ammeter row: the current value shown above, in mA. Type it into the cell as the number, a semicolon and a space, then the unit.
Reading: 1.4; mA
